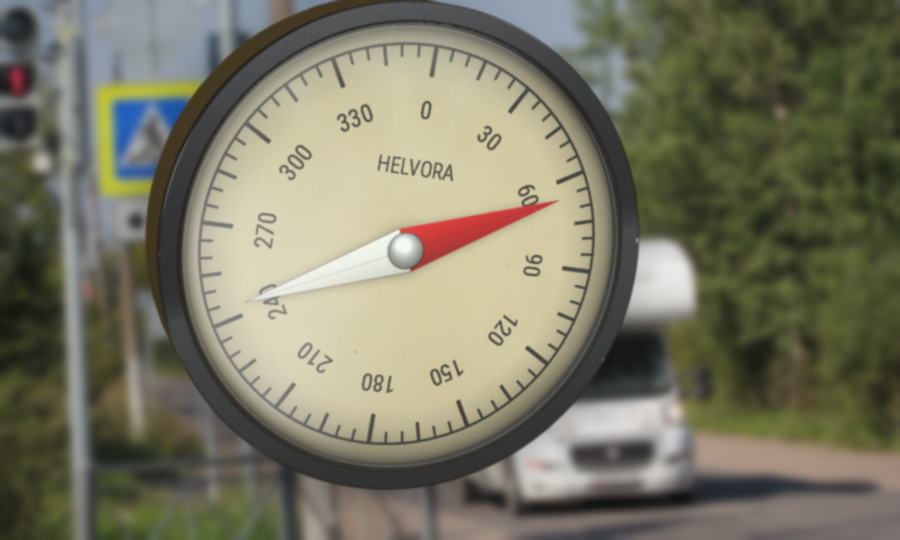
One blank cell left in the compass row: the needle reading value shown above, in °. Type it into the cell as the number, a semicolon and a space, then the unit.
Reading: 65; °
